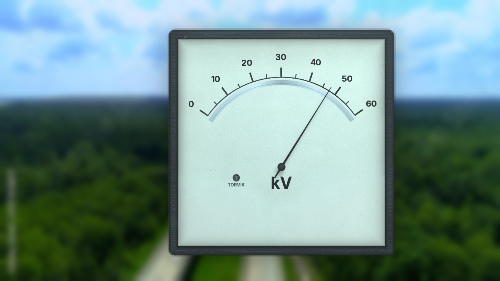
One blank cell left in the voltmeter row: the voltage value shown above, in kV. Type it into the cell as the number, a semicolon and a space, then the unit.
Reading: 47.5; kV
